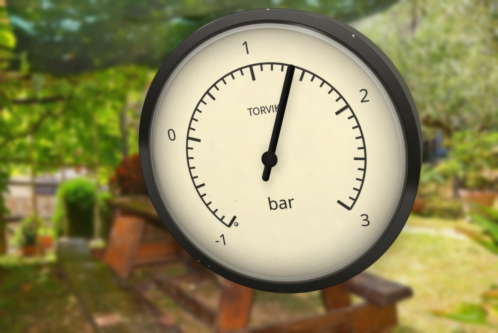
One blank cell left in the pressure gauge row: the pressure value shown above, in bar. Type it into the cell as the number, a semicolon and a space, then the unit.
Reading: 1.4; bar
